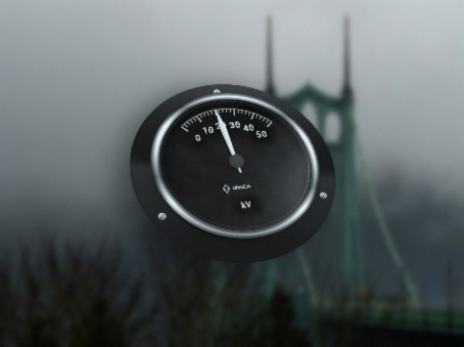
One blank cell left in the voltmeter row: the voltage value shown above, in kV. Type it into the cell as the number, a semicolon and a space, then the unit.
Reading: 20; kV
